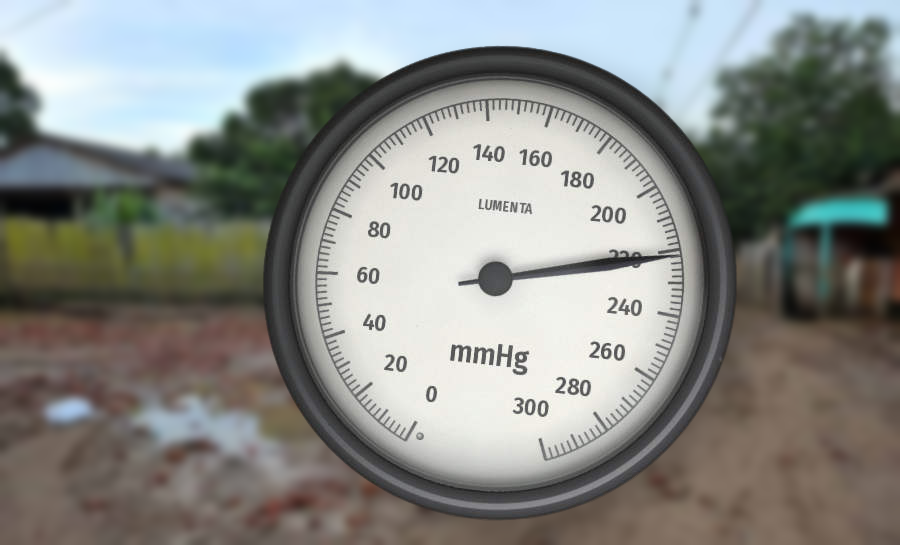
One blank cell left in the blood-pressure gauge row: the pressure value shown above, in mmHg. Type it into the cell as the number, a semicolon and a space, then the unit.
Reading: 222; mmHg
